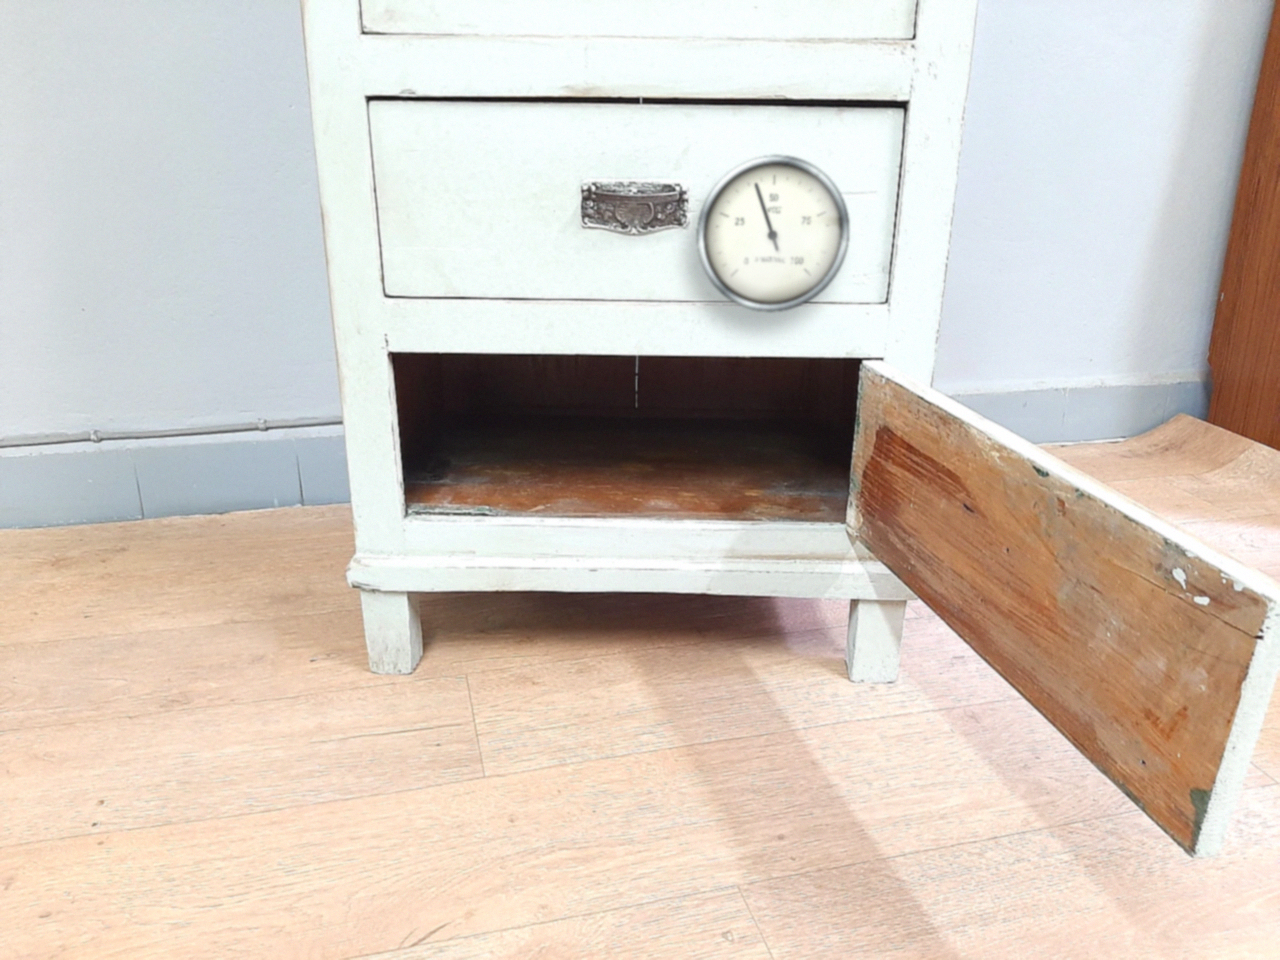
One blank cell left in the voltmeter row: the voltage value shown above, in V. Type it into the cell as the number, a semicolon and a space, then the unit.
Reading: 42.5; V
